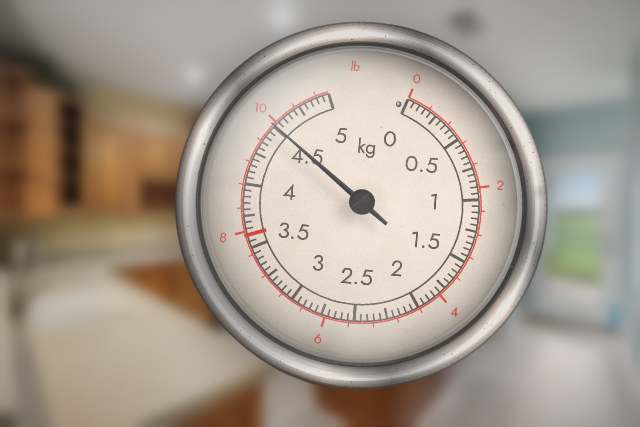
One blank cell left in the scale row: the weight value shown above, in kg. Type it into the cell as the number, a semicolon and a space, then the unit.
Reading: 4.5; kg
